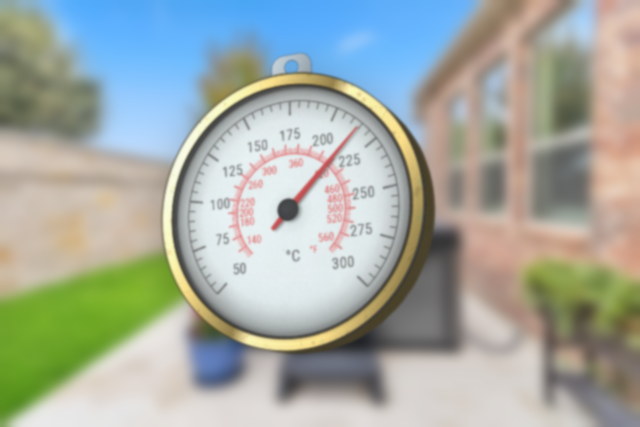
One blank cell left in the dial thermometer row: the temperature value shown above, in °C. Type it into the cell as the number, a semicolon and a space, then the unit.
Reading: 215; °C
